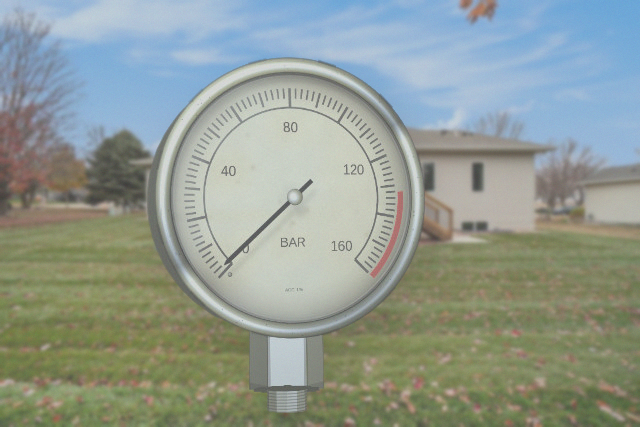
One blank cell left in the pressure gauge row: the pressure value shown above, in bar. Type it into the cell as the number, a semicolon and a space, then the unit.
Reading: 2; bar
